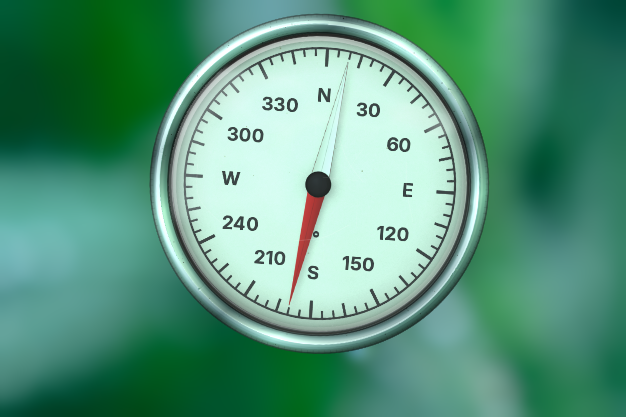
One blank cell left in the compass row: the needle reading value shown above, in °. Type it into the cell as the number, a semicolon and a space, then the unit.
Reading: 190; °
